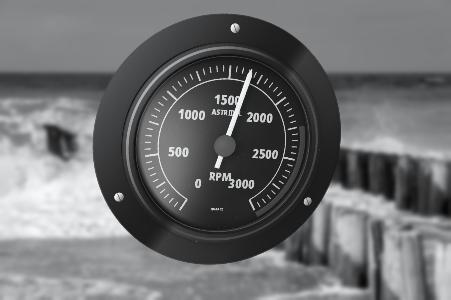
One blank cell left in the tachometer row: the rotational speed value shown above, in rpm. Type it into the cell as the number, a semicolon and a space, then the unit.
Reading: 1650; rpm
